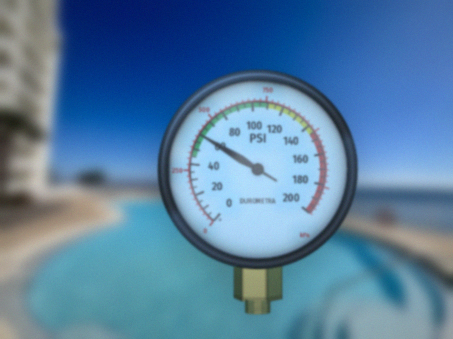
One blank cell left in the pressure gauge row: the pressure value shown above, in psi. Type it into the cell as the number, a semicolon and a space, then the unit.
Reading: 60; psi
